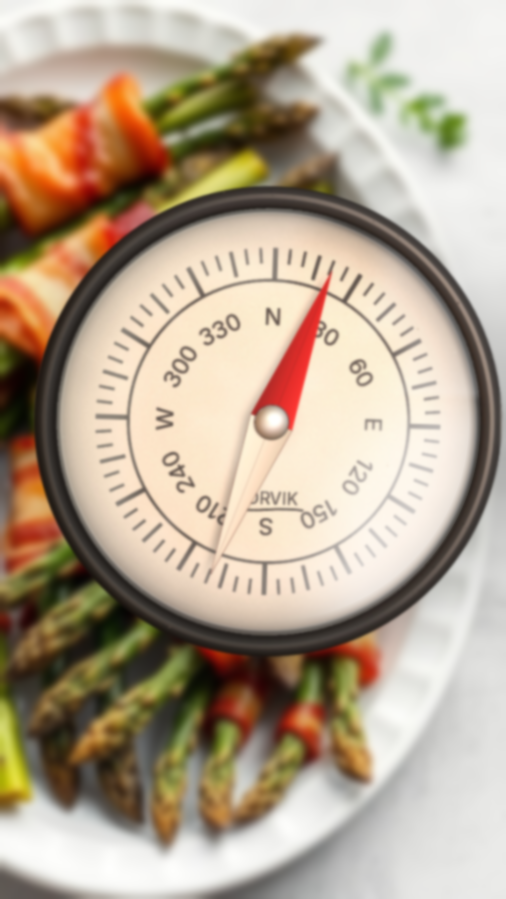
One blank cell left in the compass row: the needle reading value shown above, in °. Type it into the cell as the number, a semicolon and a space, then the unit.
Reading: 20; °
